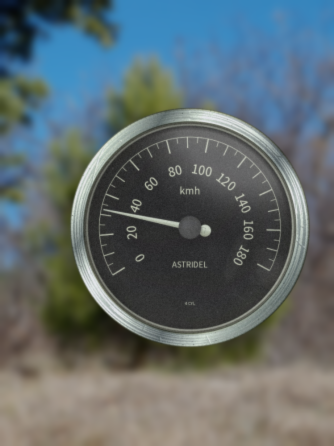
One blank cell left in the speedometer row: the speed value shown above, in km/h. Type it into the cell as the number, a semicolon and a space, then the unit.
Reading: 32.5; km/h
